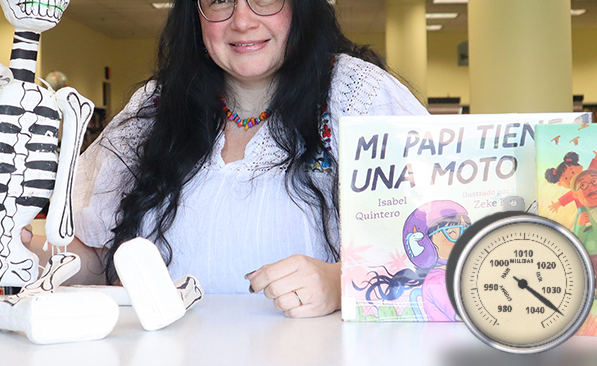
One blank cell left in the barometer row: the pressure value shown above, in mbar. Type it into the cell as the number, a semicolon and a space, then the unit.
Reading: 1035; mbar
